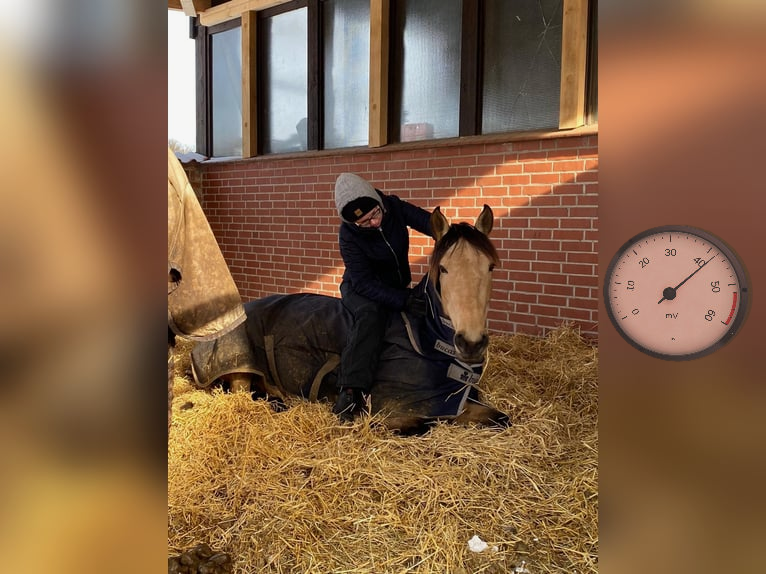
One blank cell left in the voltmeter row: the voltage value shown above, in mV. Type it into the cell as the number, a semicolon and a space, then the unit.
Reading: 42; mV
